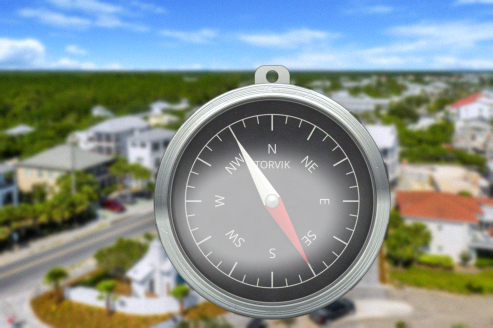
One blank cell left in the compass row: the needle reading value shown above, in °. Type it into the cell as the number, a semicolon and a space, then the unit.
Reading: 150; °
